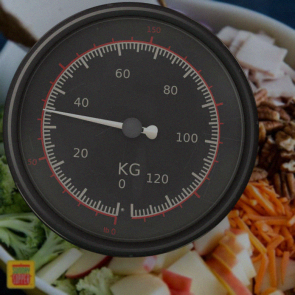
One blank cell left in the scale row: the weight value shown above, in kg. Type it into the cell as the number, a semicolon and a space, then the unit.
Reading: 34; kg
